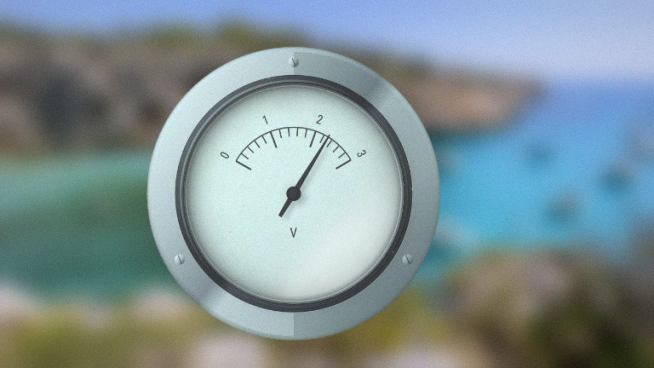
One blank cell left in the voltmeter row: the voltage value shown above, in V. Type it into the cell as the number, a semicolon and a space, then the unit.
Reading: 2.3; V
